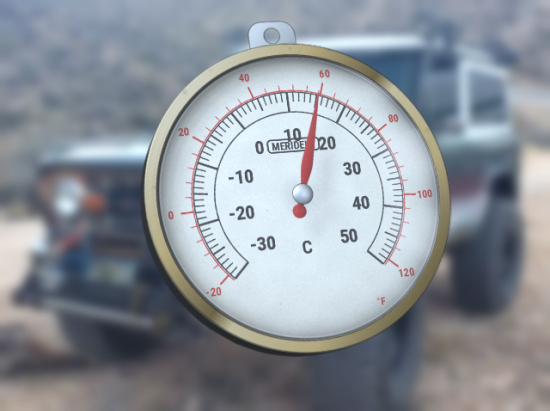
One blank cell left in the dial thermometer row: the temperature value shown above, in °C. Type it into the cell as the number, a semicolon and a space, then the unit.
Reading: 15; °C
